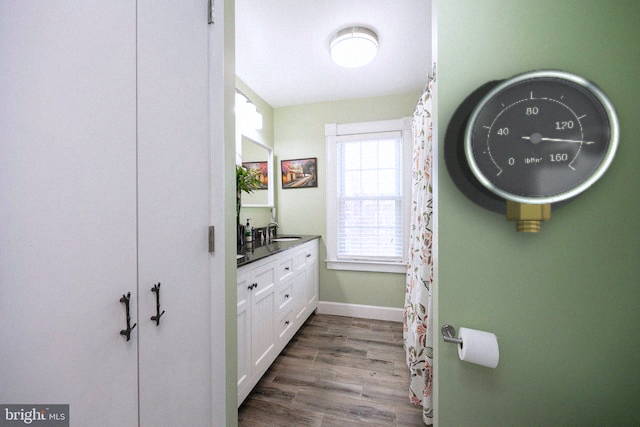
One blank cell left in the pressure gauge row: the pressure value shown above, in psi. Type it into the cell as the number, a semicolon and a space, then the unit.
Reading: 140; psi
